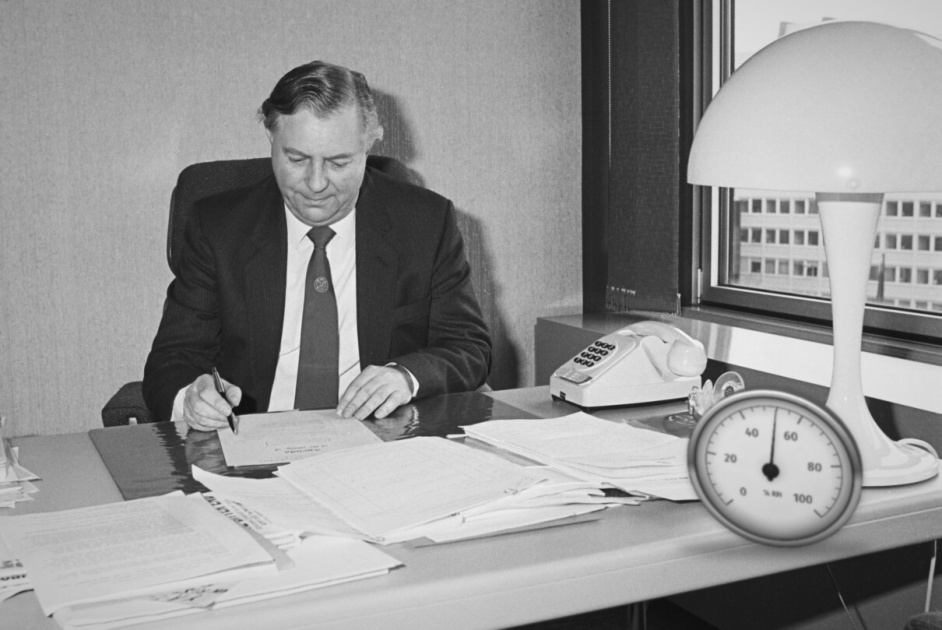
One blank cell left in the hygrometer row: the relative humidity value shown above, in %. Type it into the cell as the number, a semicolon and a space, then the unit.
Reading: 52; %
